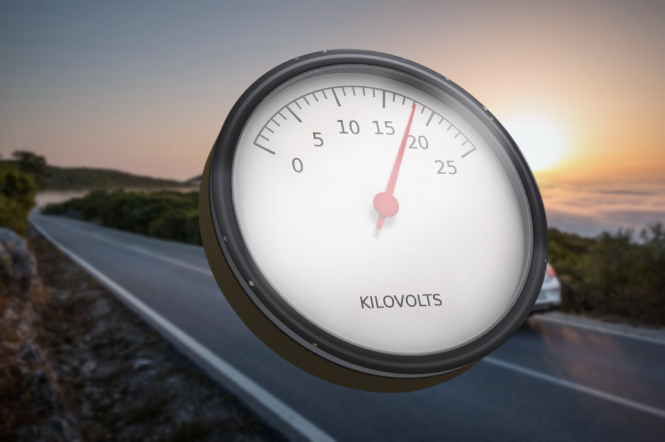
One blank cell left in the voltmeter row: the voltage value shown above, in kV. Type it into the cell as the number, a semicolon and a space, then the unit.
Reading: 18; kV
